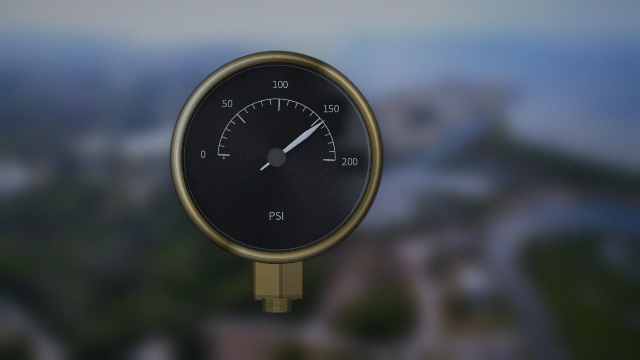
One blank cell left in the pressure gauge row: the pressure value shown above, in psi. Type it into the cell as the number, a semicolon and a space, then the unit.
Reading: 155; psi
